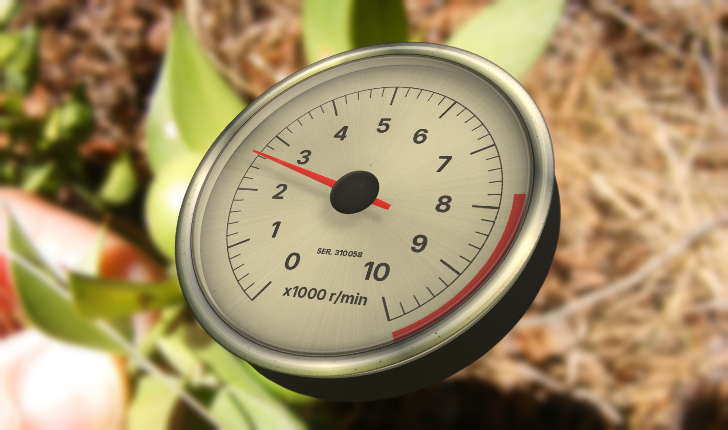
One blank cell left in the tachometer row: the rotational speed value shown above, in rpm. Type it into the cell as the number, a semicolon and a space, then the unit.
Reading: 2600; rpm
